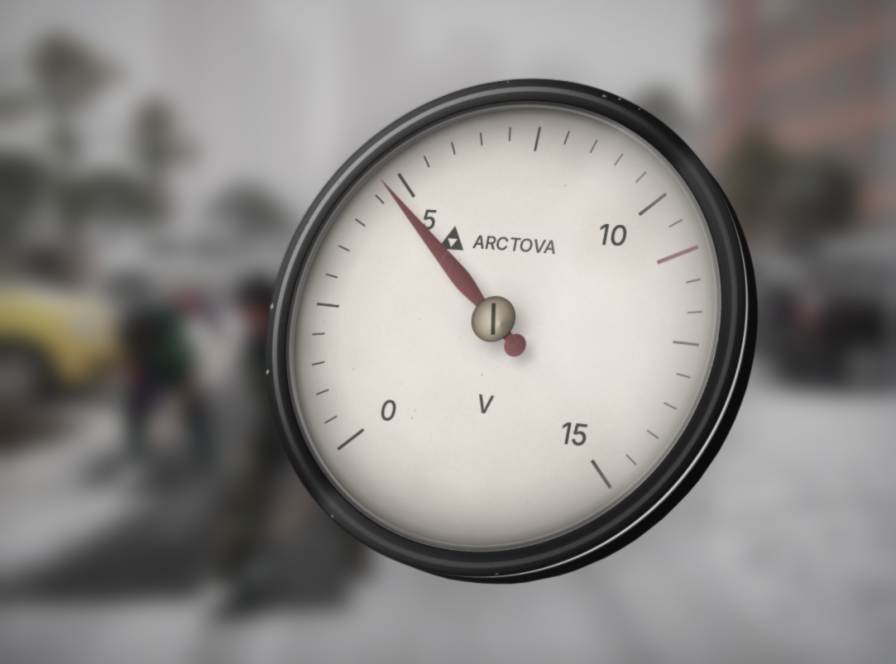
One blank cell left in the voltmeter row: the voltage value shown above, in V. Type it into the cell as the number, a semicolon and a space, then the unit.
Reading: 4.75; V
